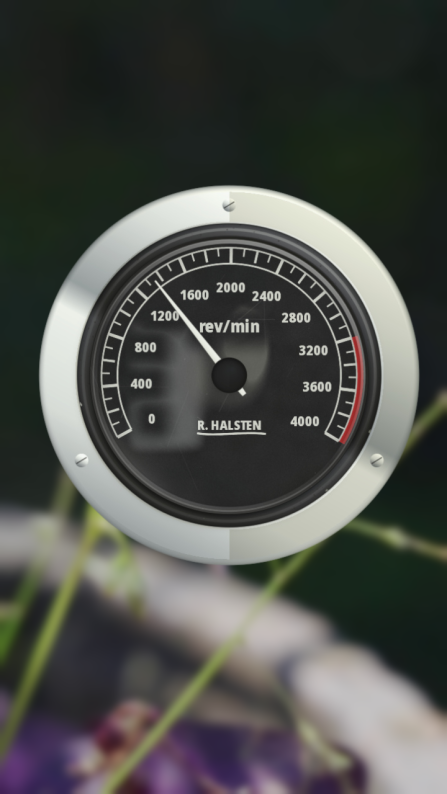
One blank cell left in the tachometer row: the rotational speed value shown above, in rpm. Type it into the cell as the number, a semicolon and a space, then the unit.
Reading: 1350; rpm
